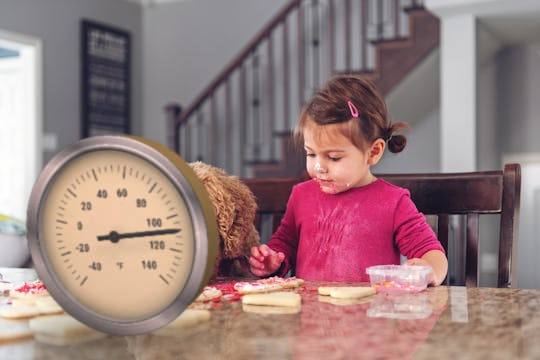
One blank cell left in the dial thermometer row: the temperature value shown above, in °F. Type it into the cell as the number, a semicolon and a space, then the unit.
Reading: 108; °F
